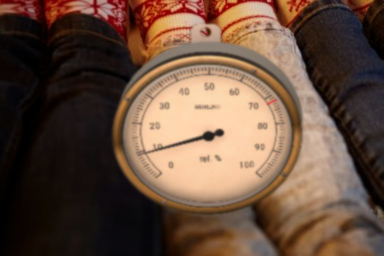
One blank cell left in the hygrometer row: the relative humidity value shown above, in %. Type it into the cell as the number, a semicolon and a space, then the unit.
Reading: 10; %
